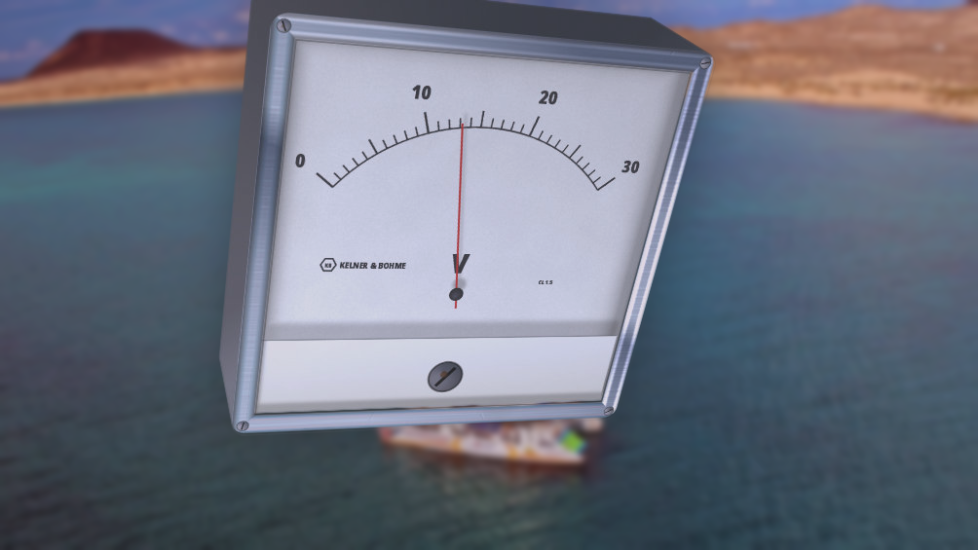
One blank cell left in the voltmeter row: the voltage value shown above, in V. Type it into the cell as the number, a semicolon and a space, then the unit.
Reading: 13; V
